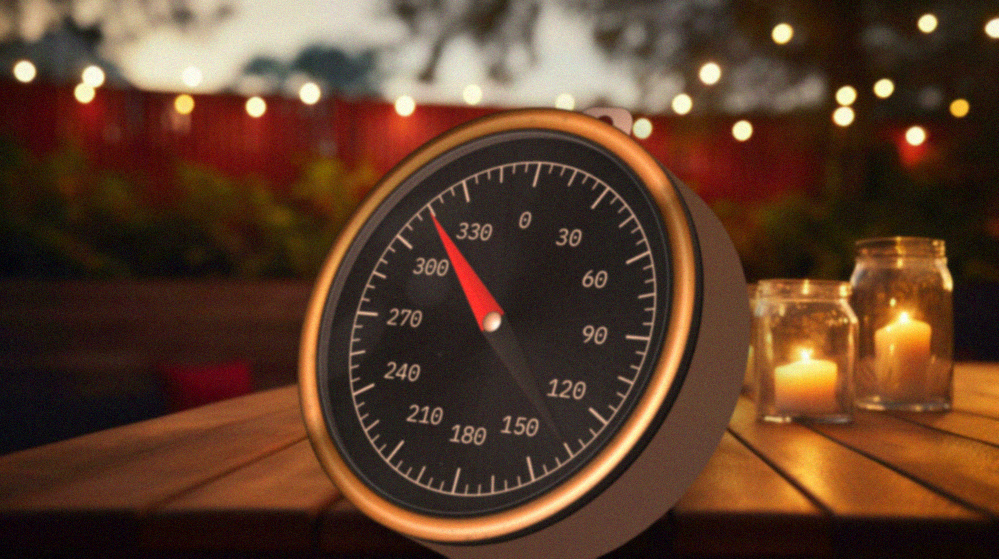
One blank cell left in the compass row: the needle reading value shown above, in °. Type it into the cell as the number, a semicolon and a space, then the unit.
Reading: 315; °
